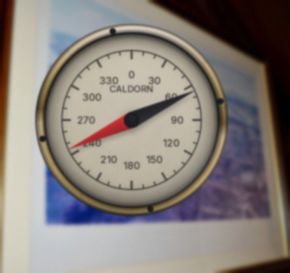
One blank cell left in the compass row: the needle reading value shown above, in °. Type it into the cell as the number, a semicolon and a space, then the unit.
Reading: 245; °
